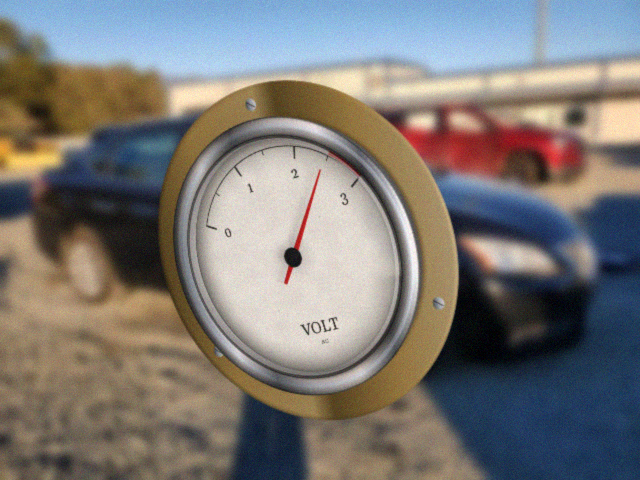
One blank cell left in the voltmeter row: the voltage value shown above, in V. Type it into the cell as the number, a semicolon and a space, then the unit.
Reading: 2.5; V
